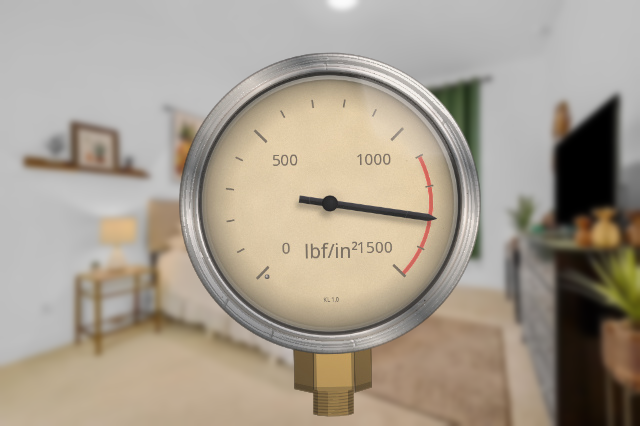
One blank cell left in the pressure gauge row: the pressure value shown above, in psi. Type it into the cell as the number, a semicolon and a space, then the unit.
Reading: 1300; psi
